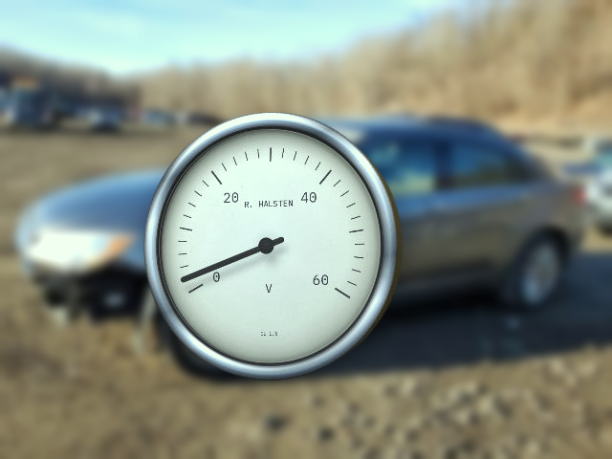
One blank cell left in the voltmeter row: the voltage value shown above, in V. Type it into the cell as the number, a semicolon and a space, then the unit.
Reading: 2; V
